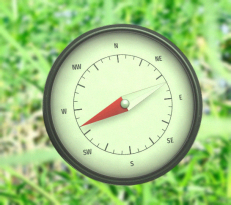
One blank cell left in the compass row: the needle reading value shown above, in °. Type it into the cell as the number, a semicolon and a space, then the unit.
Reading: 250; °
